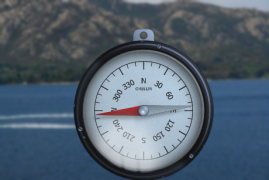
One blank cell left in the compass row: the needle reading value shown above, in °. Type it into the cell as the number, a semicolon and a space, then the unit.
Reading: 265; °
